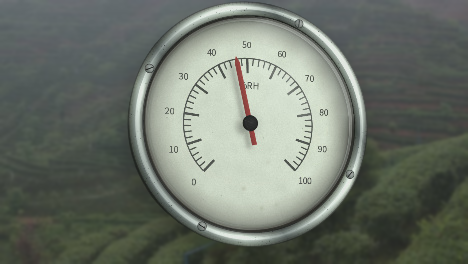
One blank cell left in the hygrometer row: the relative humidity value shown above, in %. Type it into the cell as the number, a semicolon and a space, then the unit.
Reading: 46; %
